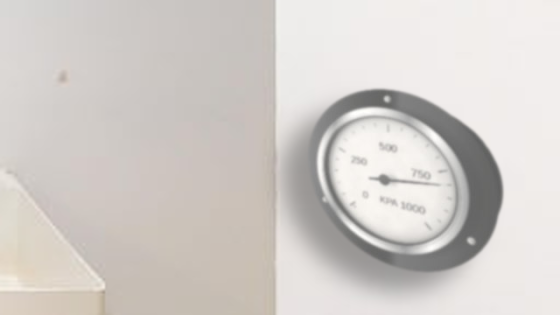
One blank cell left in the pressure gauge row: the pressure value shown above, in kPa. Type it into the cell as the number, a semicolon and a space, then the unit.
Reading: 800; kPa
